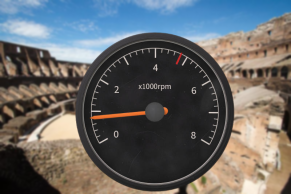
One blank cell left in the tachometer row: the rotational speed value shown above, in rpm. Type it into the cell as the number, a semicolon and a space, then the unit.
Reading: 800; rpm
